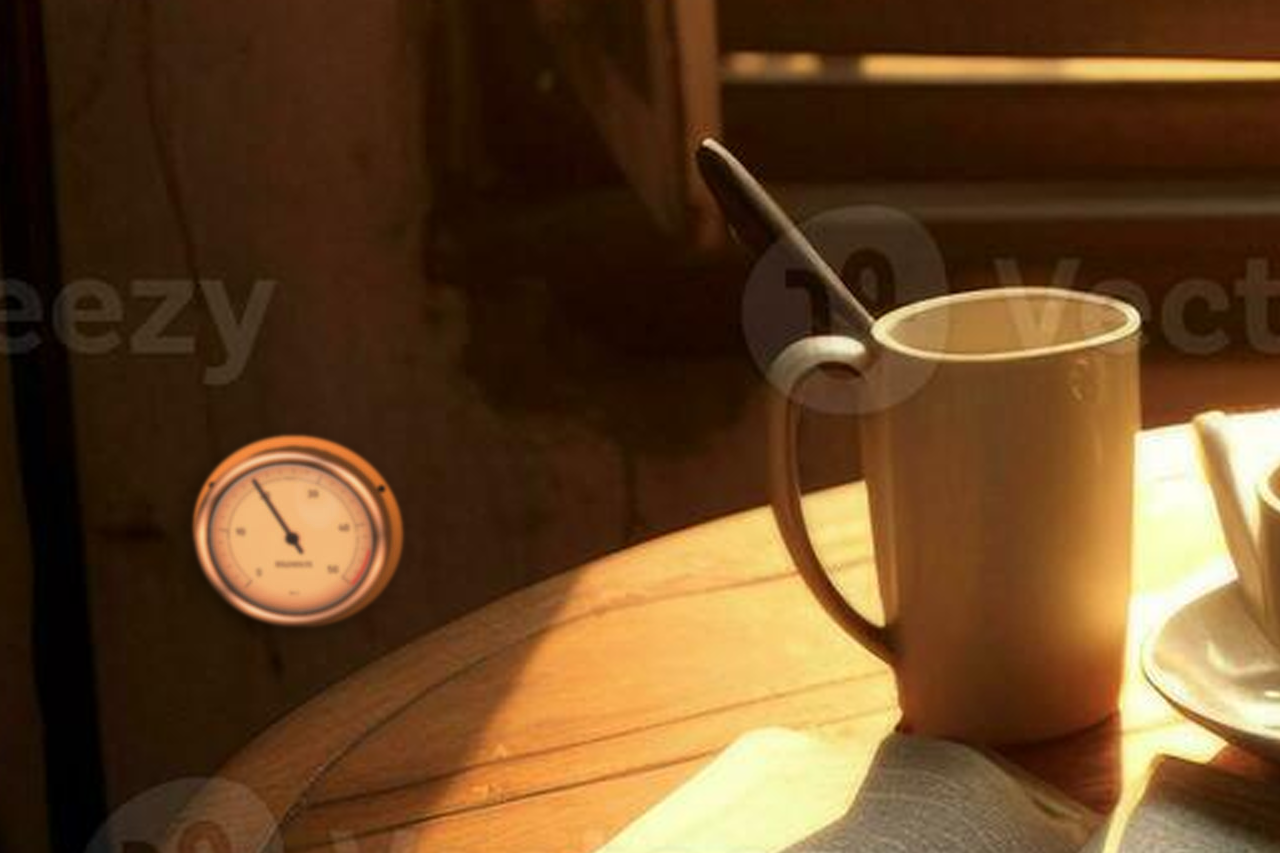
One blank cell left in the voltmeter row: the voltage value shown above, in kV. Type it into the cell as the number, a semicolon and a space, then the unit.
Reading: 20; kV
